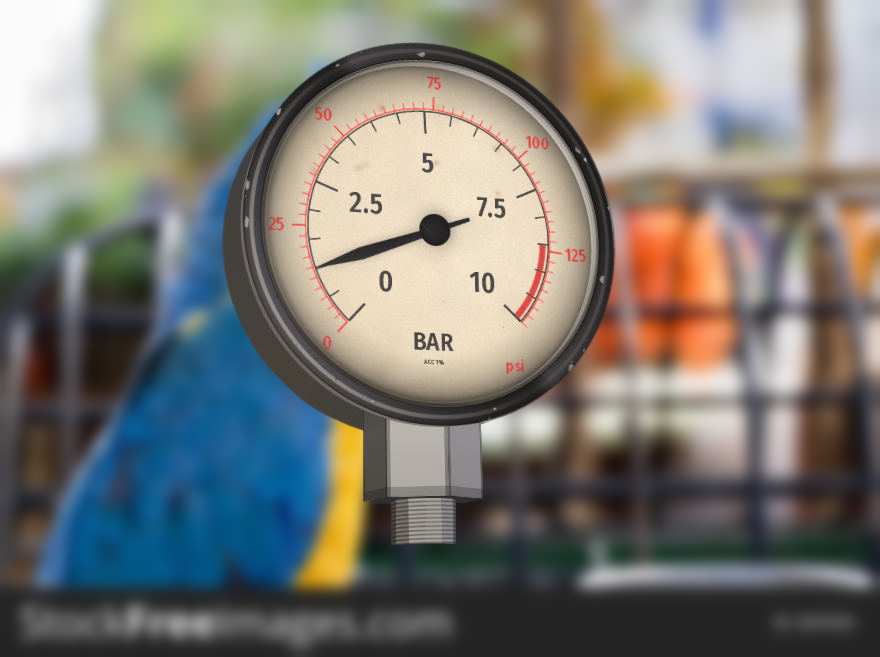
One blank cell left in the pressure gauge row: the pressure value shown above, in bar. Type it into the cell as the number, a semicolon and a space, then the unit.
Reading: 1; bar
